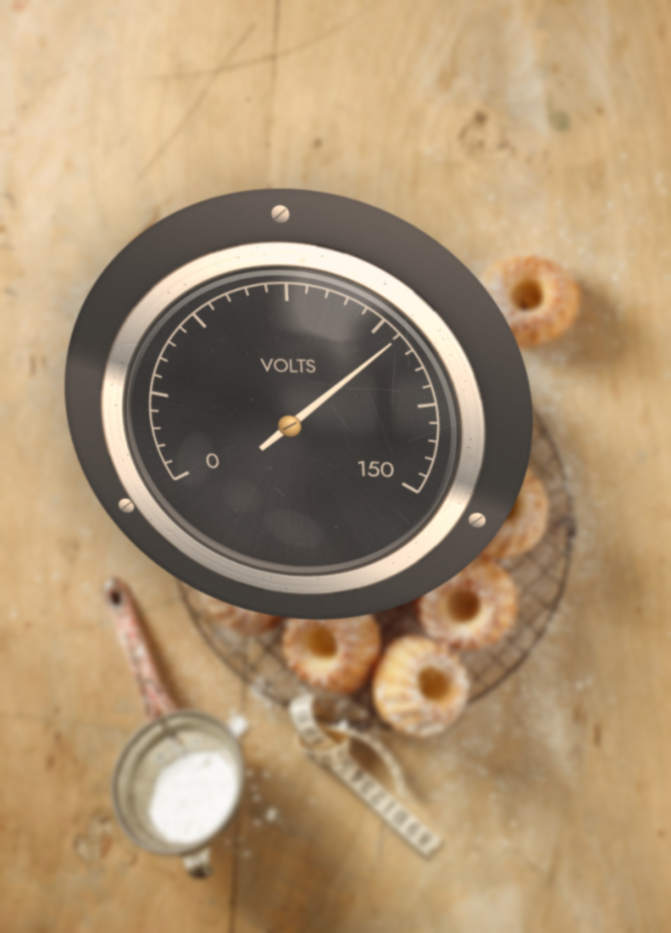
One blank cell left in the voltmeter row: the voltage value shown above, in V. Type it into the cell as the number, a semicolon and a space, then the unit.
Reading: 105; V
